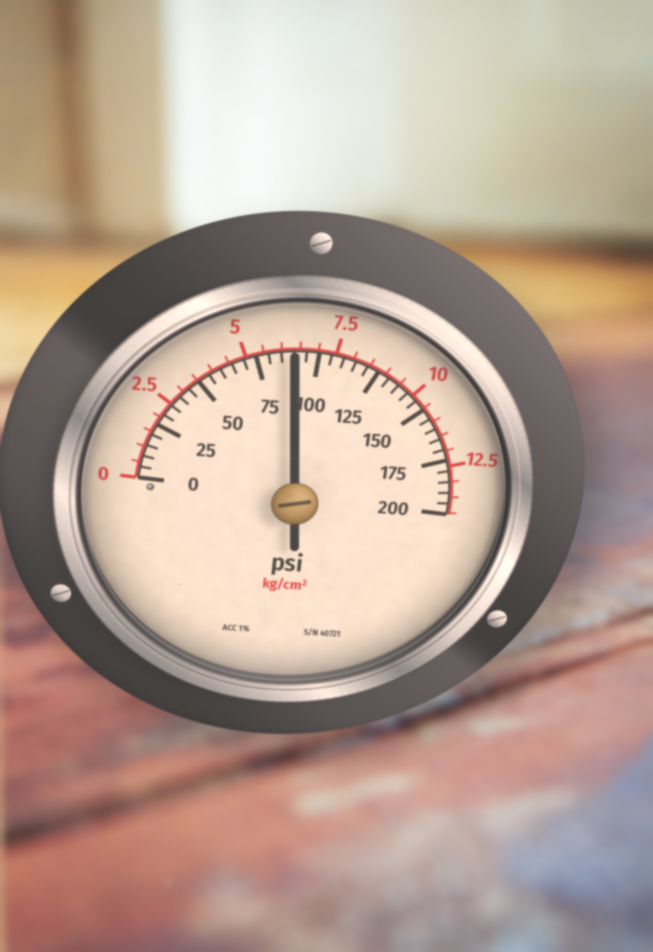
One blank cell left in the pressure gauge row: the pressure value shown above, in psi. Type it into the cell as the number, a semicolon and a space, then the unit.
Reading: 90; psi
